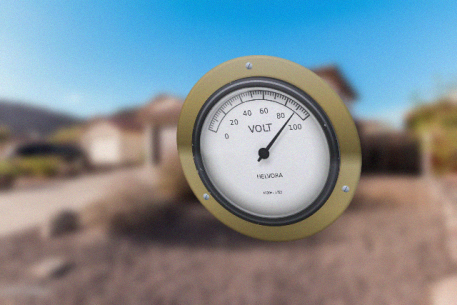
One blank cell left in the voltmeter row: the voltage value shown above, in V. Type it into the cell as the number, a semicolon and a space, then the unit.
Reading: 90; V
